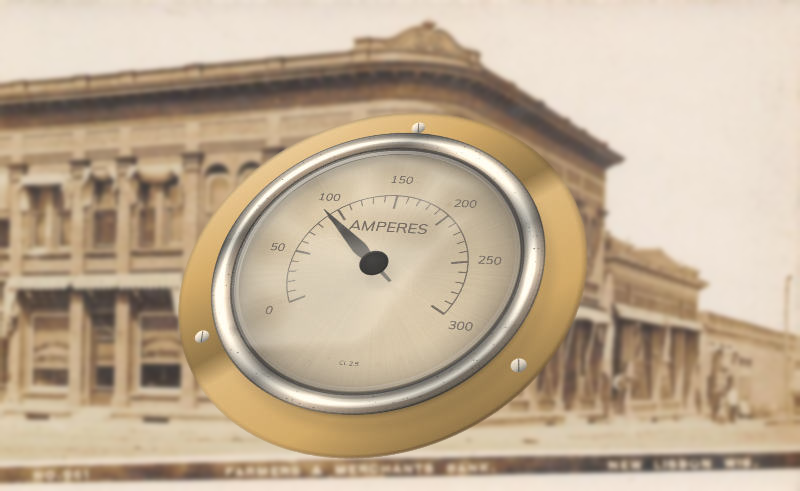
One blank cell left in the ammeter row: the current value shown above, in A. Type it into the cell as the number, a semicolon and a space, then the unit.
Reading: 90; A
